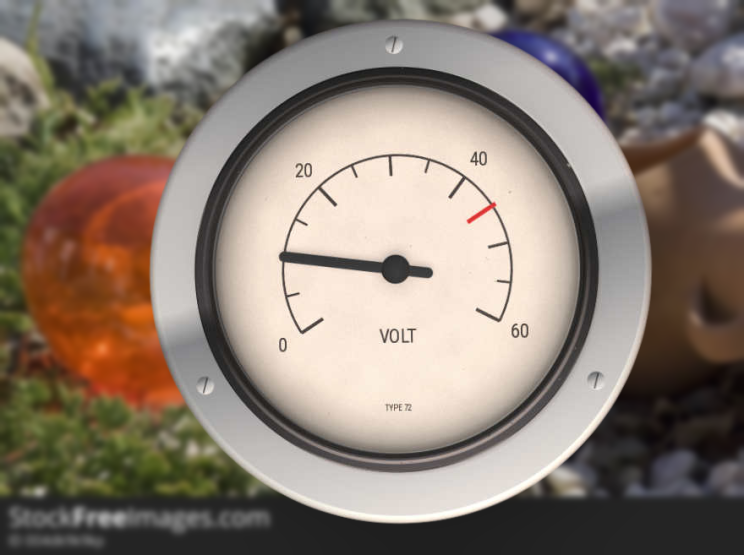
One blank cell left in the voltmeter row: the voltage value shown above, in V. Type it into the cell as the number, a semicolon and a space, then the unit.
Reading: 10; V
